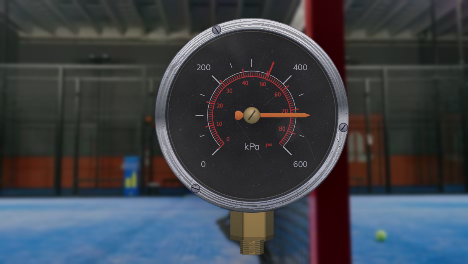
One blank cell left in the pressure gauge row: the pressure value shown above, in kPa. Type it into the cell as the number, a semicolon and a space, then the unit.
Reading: 500; kPa
